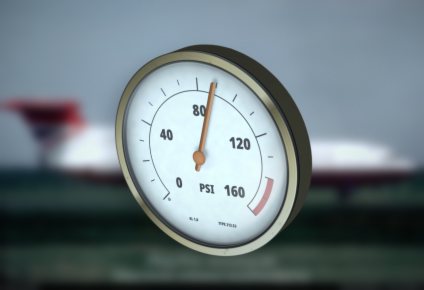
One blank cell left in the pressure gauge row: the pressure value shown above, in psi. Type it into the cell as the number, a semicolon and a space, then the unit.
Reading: 90; psi
